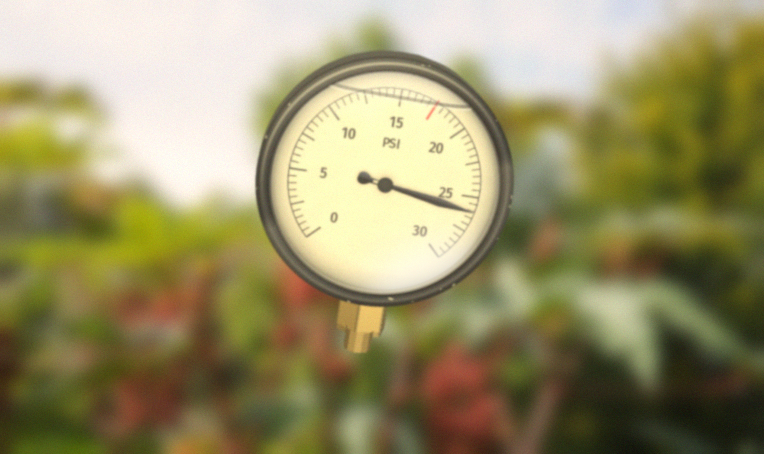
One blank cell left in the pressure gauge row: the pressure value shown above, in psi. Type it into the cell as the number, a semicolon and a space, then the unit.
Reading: 26; psi
